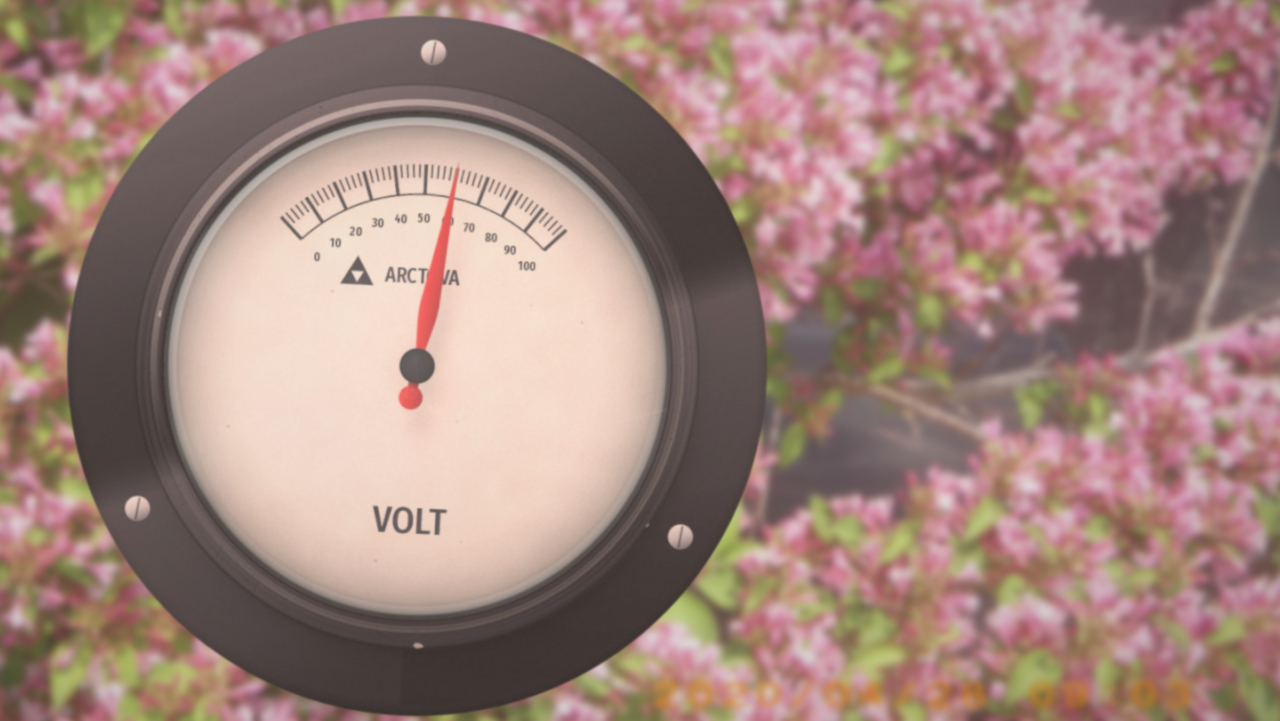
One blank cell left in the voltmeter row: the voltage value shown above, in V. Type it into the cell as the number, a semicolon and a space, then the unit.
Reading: 60; V
